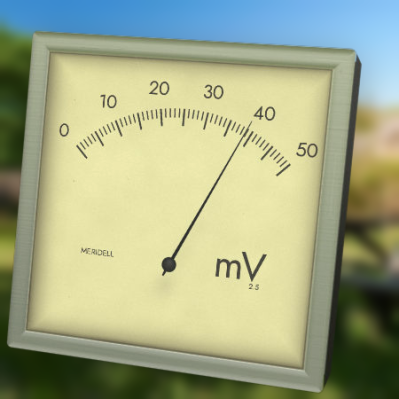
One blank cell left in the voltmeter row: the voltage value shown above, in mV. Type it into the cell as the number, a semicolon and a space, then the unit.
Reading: 39; mV
